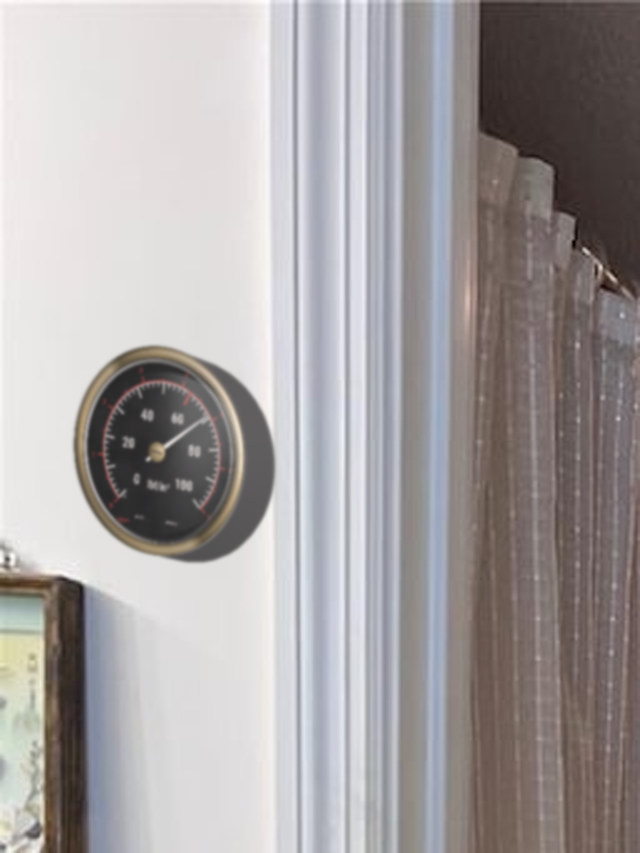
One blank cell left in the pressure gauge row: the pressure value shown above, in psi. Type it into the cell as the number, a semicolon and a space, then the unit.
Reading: 70; psi
